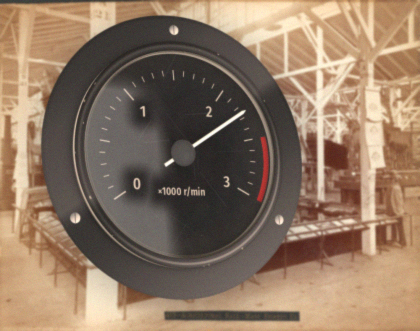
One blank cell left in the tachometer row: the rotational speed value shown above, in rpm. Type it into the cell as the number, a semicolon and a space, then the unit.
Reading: 2250; rpm
